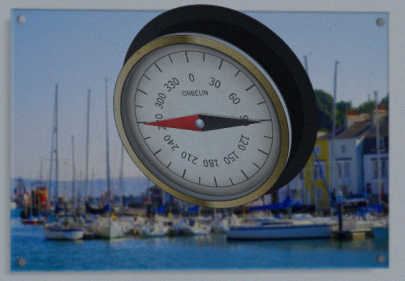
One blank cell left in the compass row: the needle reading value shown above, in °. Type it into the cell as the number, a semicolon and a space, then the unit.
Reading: 270; °
